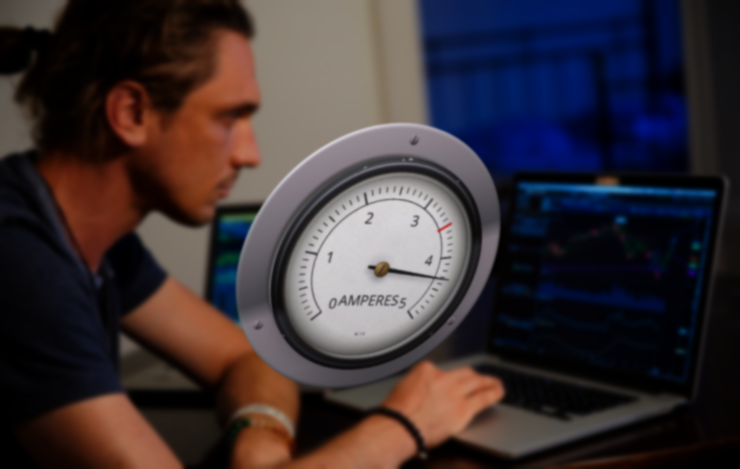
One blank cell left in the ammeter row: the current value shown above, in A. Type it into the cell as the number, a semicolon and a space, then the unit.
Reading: 4.3; A
